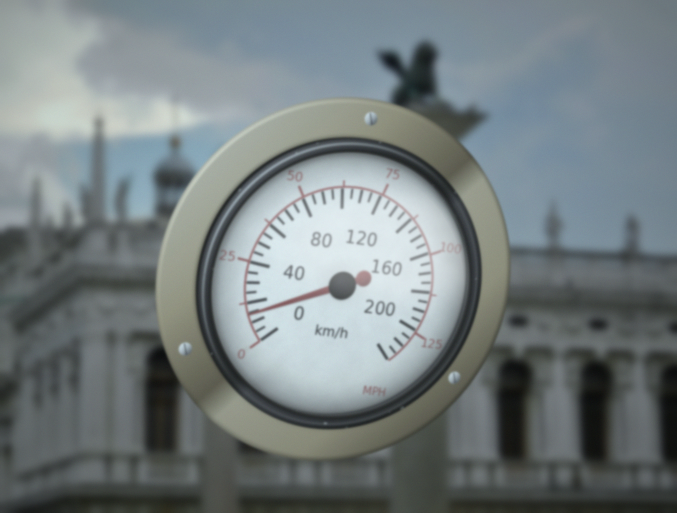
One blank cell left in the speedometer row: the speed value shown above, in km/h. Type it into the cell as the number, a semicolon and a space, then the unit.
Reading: 15; km/h
